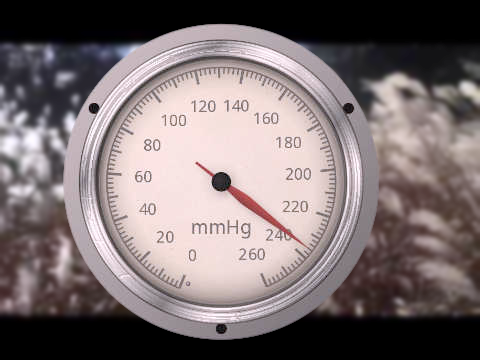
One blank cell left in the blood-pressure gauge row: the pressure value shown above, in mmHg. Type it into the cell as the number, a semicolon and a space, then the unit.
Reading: 236; mmHg
